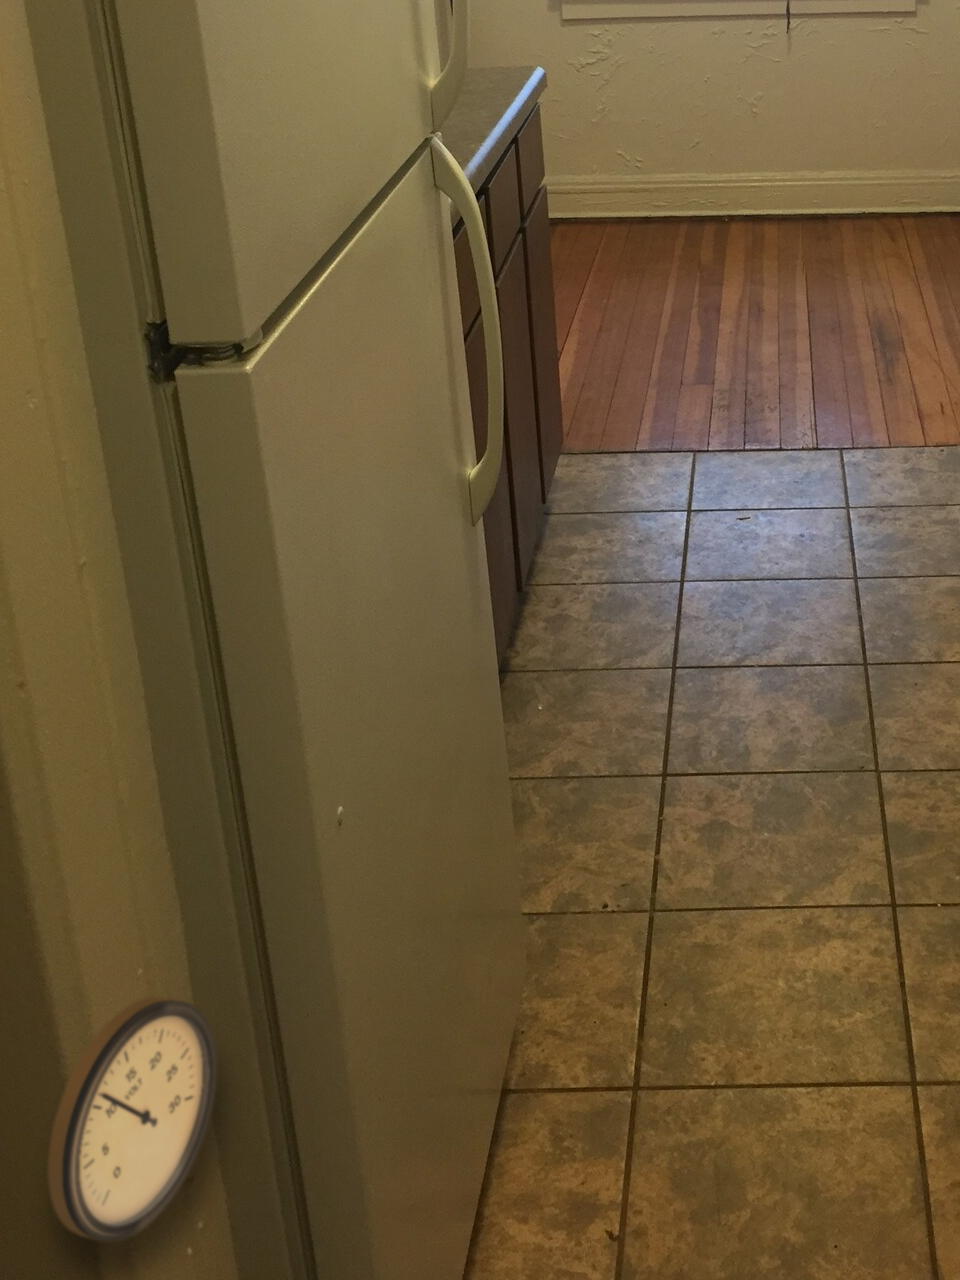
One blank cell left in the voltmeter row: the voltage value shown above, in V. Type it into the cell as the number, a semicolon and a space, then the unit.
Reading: 11; V
